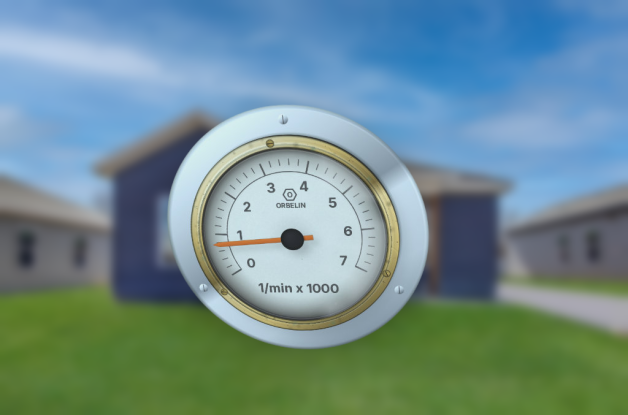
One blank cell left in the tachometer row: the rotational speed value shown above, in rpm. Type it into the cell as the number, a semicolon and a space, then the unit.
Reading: 800; rpm
